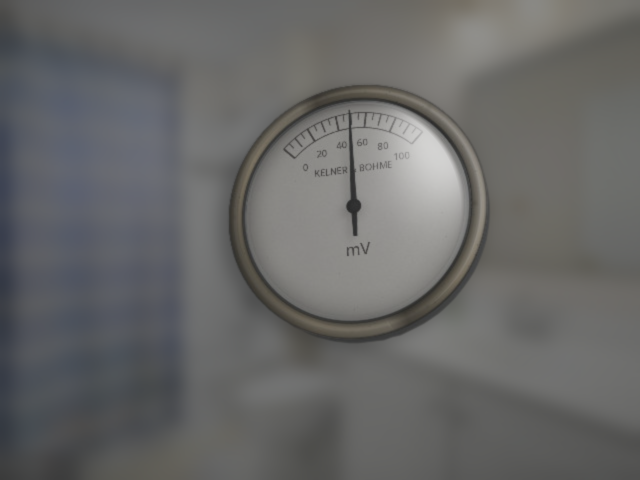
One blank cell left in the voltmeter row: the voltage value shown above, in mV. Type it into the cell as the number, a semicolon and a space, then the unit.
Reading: 50; mV
